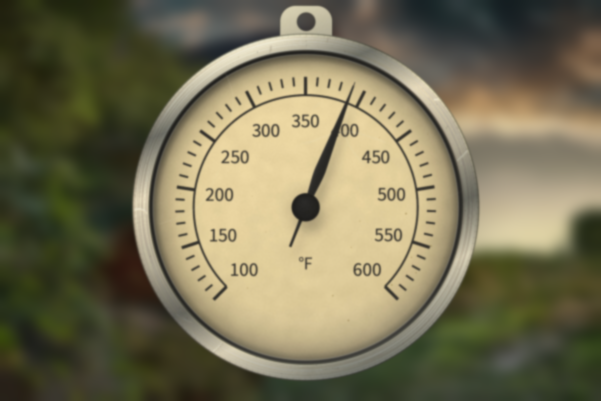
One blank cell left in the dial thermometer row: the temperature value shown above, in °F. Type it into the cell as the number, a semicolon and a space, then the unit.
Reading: 390; °F
